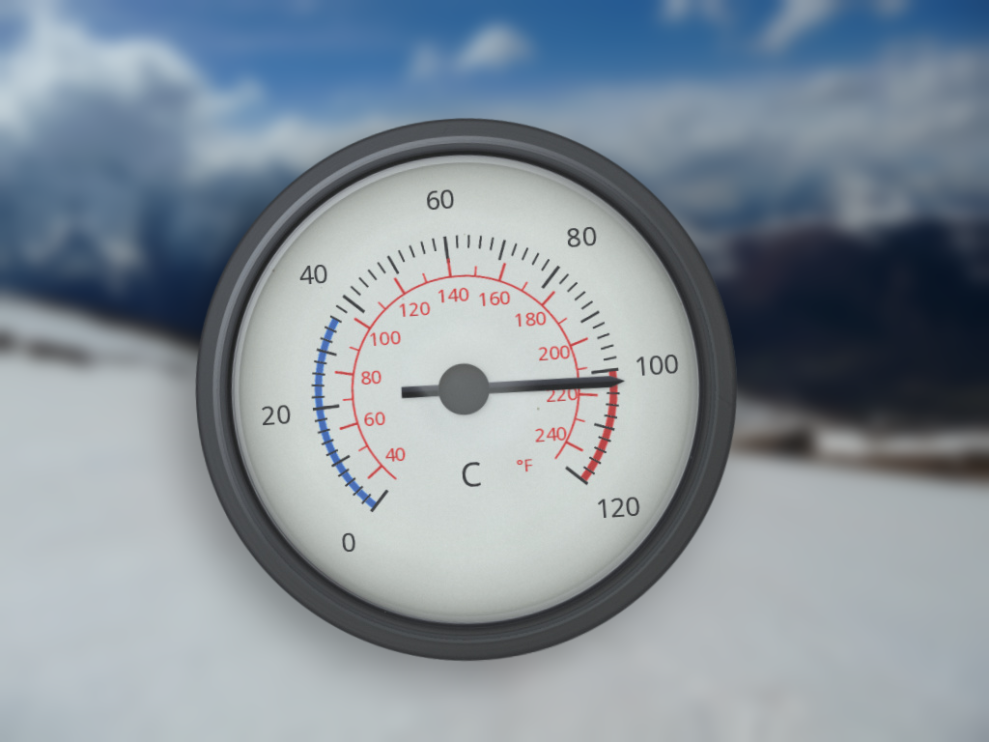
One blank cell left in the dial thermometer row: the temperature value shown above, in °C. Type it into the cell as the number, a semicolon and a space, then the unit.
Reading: 102; °C
